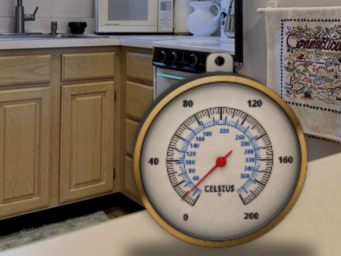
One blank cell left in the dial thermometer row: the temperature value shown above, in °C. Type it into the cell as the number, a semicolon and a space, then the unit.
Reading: 10; °C
